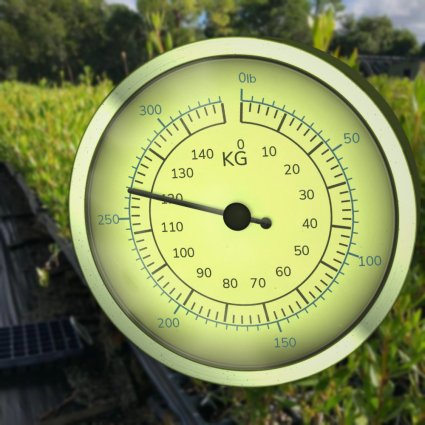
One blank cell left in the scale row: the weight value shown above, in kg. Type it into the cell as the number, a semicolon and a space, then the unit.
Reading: 120; kg
